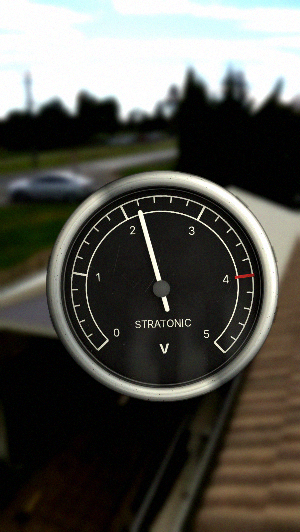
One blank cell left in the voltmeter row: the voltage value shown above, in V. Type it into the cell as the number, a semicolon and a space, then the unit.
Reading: 2.2; V
